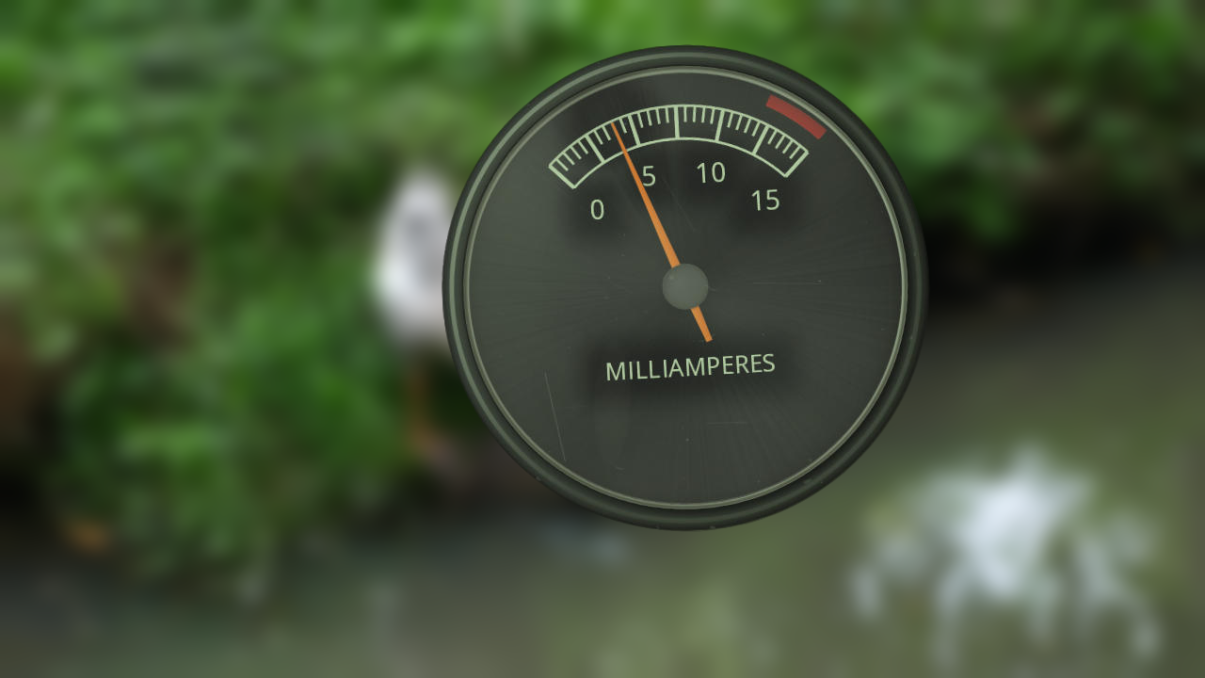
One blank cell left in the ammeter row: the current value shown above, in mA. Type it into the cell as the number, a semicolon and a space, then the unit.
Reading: 4; mA
